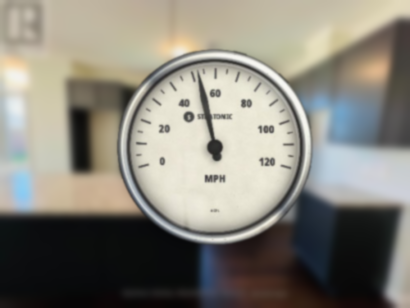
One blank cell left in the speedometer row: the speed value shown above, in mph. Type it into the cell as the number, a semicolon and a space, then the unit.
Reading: 52.5; mph
